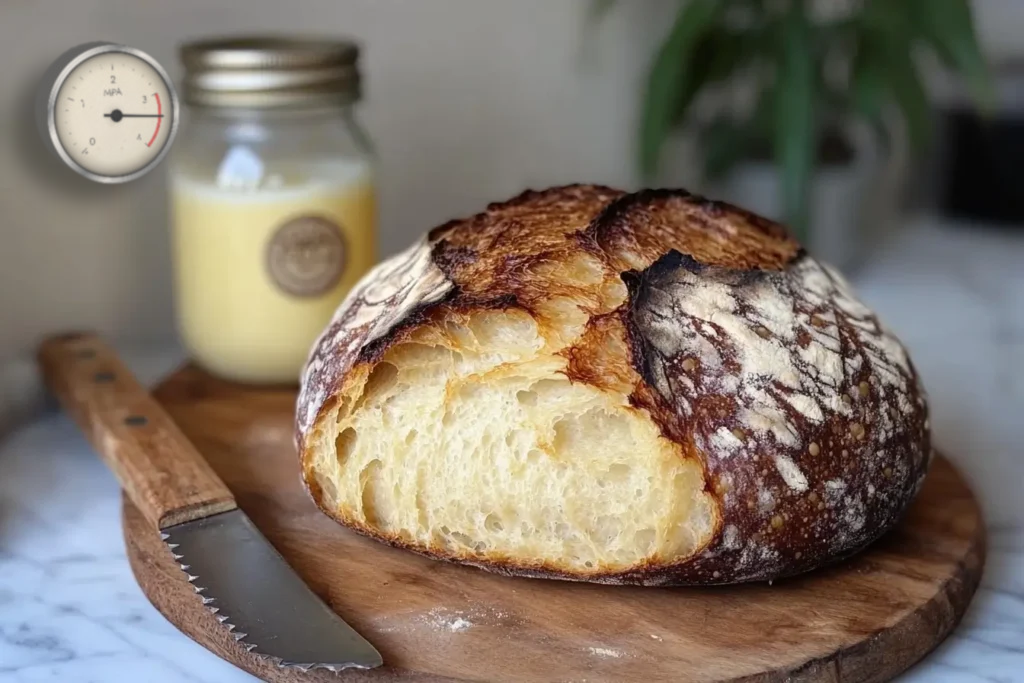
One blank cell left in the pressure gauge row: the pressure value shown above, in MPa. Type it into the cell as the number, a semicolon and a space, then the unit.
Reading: 3.4; MPa
